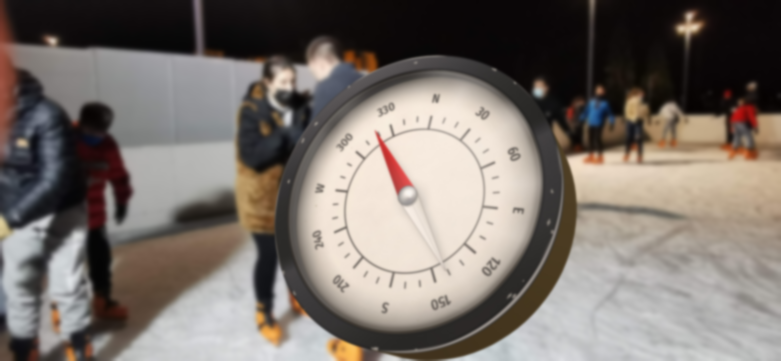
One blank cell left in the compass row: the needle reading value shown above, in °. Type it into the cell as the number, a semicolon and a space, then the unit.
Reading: 320; °
